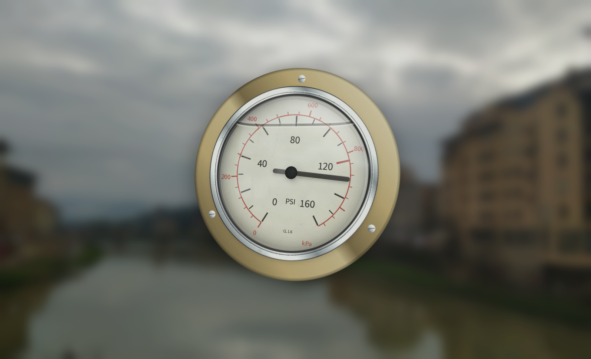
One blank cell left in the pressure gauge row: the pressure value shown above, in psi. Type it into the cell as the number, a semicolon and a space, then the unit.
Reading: 130; psi
